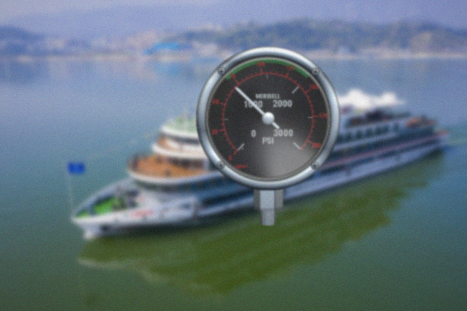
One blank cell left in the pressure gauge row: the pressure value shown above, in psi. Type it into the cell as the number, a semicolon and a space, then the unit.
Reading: 1000; psi
